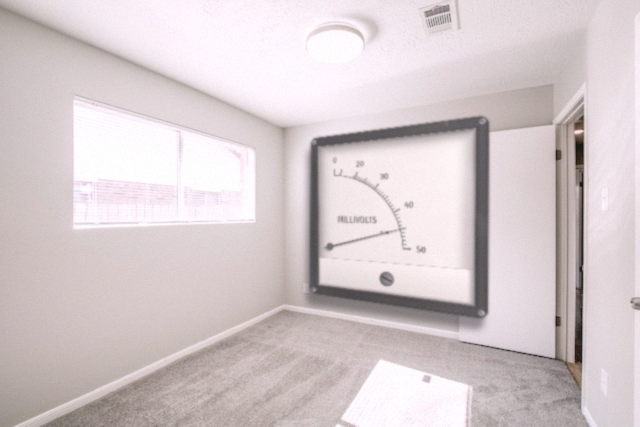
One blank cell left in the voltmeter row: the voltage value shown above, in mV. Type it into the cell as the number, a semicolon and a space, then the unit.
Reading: 45; mV
